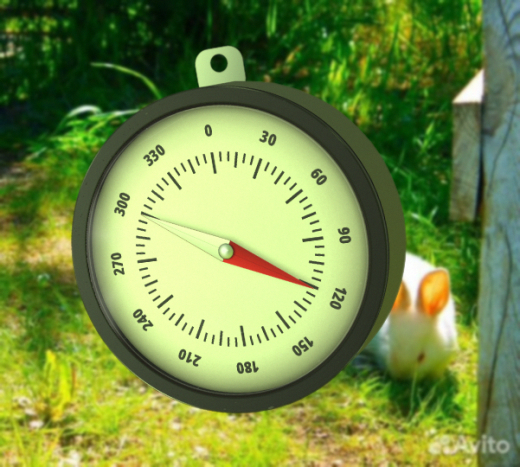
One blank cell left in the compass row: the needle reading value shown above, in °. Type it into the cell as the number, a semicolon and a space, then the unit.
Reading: 120; °
